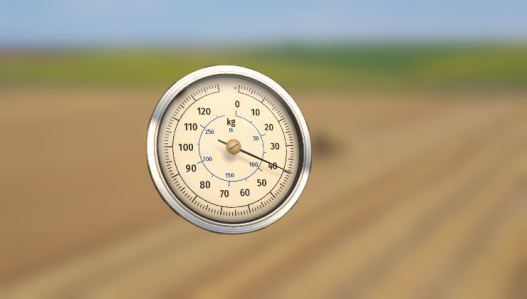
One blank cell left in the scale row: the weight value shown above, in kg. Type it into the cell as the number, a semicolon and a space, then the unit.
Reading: 40; kg
